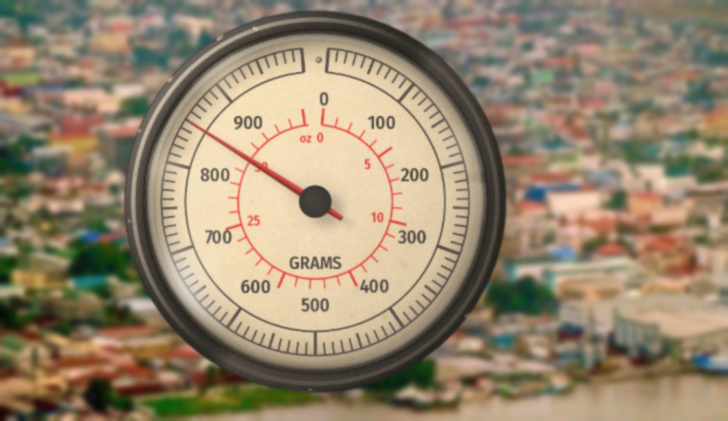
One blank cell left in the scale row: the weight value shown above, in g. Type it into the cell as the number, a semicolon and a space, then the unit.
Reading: 850; g
